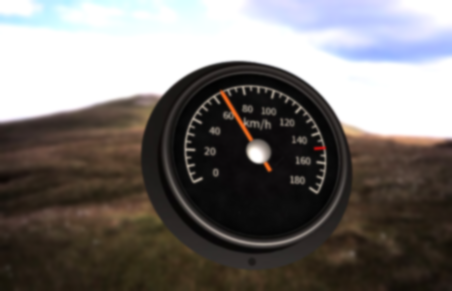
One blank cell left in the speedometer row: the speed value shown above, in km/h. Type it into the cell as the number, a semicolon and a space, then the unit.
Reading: 65; km/h
